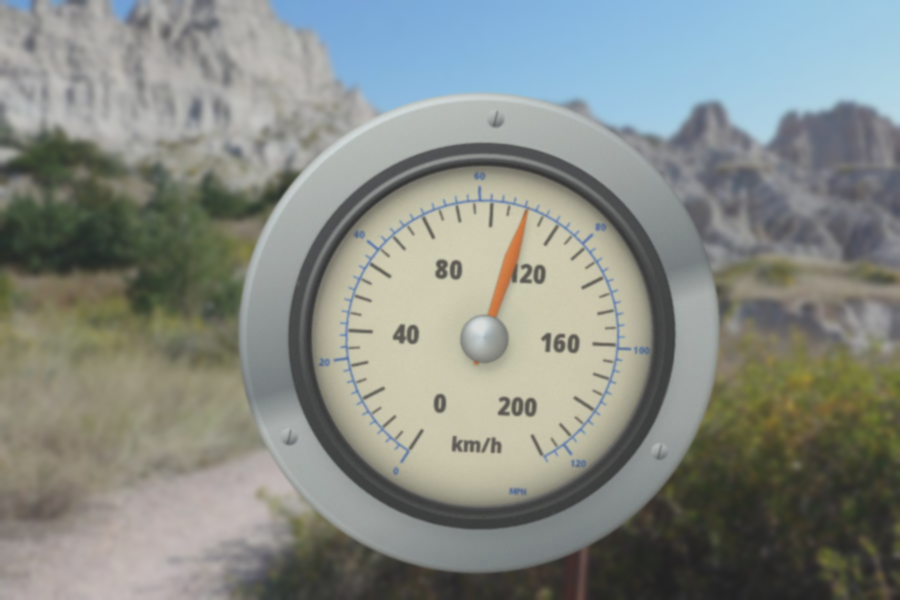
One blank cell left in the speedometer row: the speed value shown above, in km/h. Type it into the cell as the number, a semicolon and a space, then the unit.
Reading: 110; km/h
